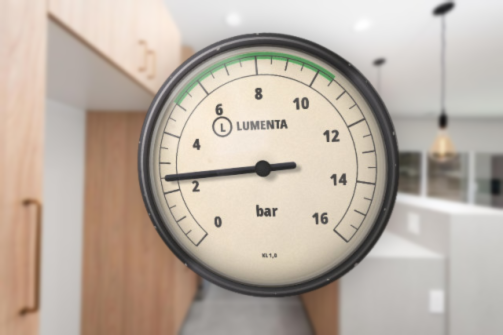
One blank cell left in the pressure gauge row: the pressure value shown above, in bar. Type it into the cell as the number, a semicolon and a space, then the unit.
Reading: 2.5; bar
